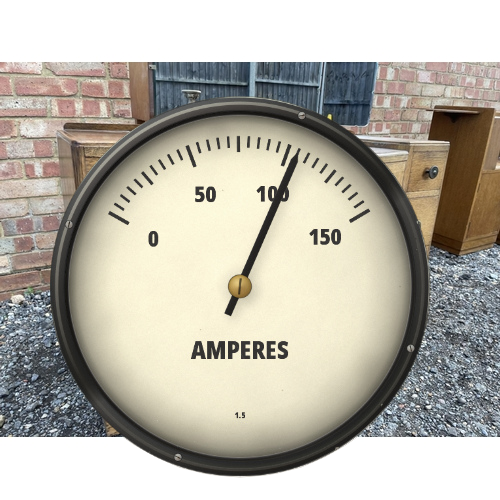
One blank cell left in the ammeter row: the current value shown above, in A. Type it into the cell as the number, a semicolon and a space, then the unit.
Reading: 105; A
